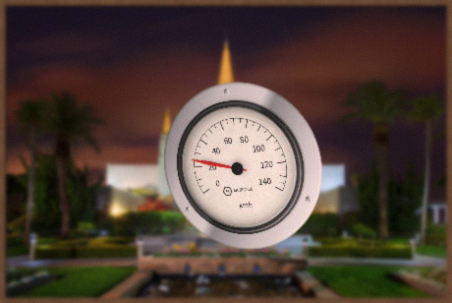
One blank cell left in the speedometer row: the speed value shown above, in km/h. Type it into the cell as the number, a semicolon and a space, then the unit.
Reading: 25; km/h
